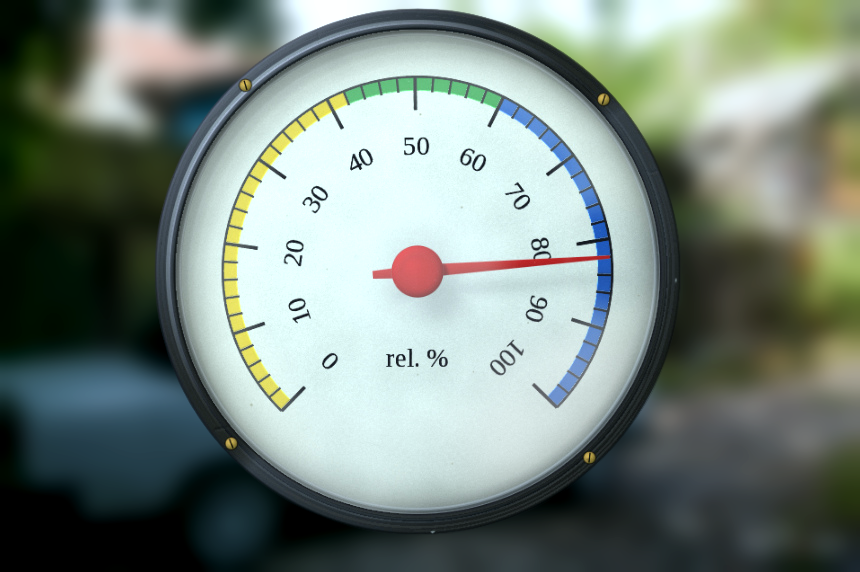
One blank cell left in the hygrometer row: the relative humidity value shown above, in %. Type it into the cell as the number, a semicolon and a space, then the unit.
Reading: 82; %
